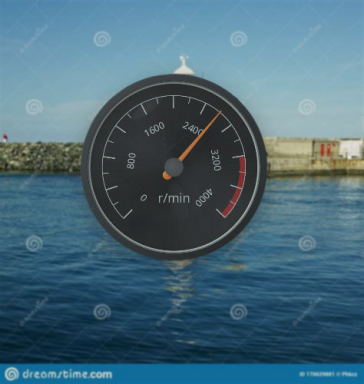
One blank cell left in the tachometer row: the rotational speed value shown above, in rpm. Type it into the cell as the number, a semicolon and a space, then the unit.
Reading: 2600; rpm
